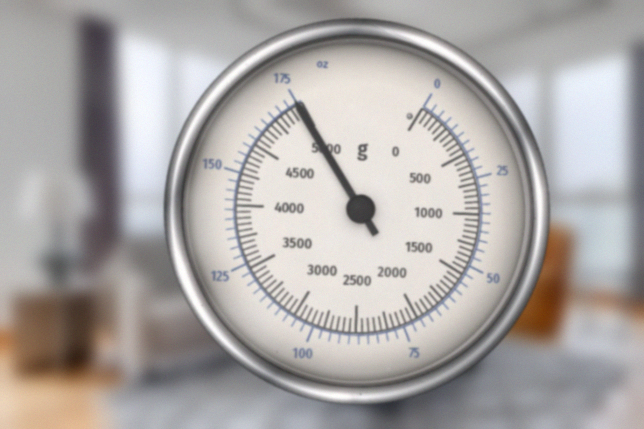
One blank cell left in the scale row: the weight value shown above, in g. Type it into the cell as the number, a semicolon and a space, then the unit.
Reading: 4950; g
